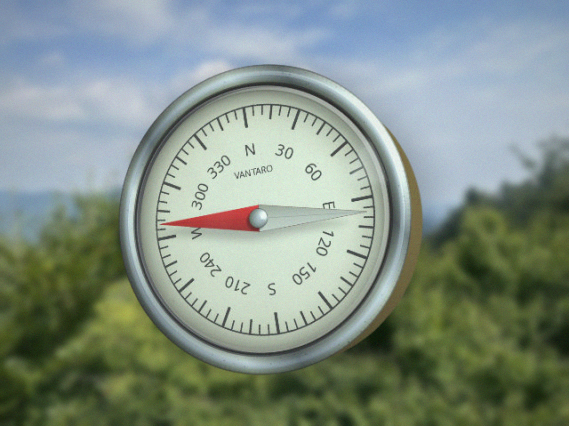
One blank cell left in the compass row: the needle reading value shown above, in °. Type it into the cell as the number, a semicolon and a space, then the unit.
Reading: 277.5; °
